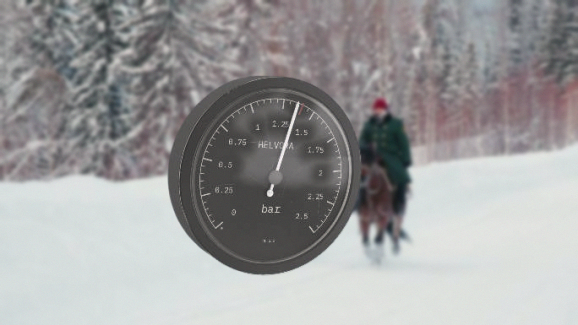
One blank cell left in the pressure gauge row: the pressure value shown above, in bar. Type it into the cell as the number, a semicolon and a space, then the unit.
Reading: 1.35; bar
